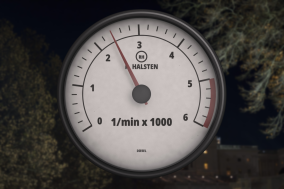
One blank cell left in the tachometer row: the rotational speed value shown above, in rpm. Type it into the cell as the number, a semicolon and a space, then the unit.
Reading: 2400; rpm
